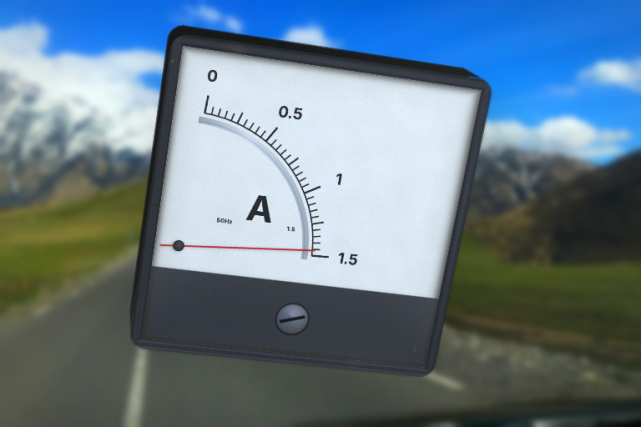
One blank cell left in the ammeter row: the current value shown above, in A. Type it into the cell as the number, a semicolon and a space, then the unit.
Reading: 1.45; A
